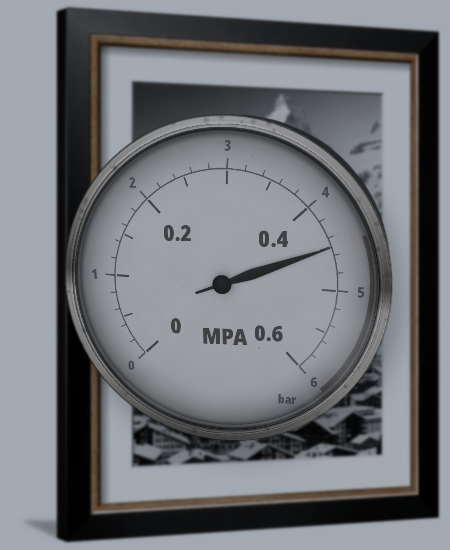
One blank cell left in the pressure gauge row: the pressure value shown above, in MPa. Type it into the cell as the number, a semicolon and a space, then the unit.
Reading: 0.45; MPa
